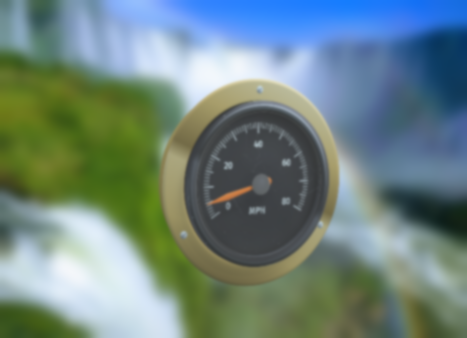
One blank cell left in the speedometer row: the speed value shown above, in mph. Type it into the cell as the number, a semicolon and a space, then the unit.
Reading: 5; mph
